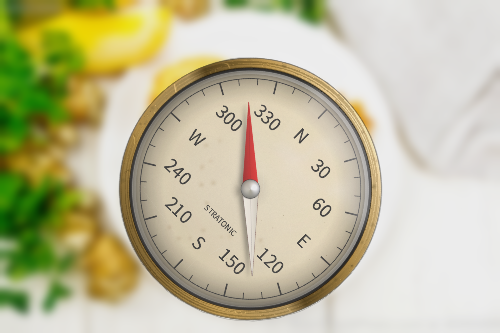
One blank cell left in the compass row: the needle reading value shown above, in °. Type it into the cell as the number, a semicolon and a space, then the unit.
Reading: 315; °
